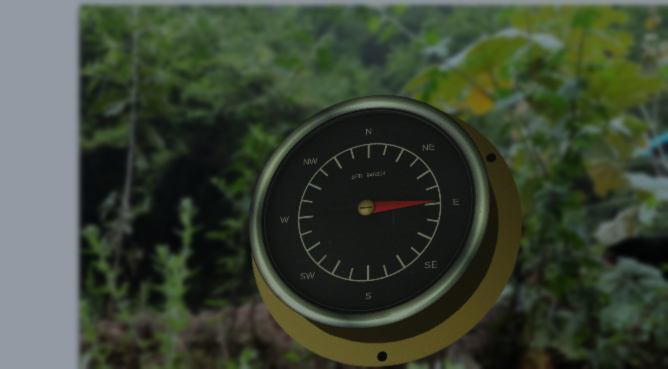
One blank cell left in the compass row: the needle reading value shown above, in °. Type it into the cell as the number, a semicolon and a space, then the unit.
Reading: 90; °
